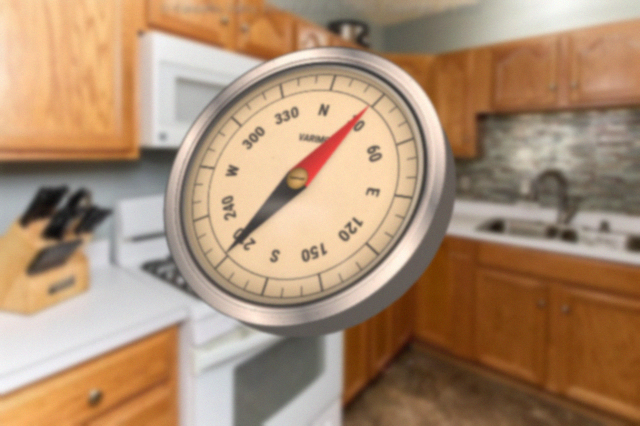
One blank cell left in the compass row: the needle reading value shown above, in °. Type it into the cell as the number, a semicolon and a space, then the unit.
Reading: 30; °
